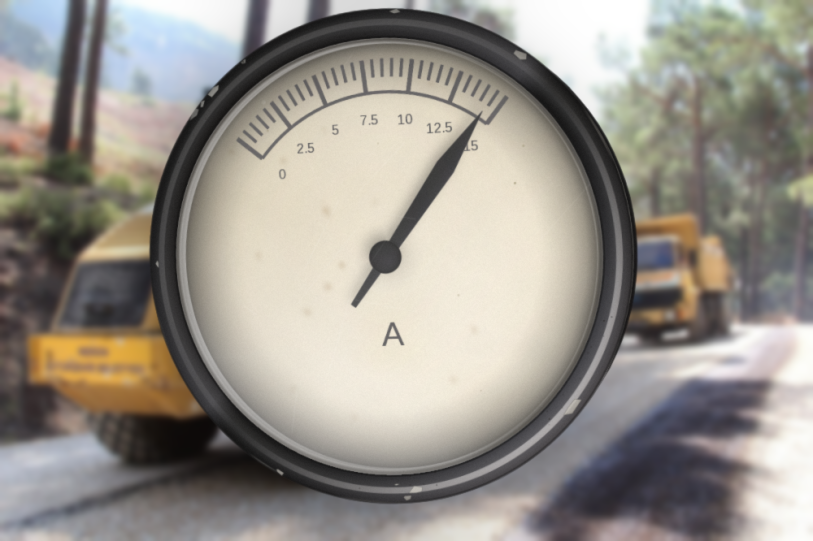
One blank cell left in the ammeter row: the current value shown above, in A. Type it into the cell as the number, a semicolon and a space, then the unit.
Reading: 14.5; A
